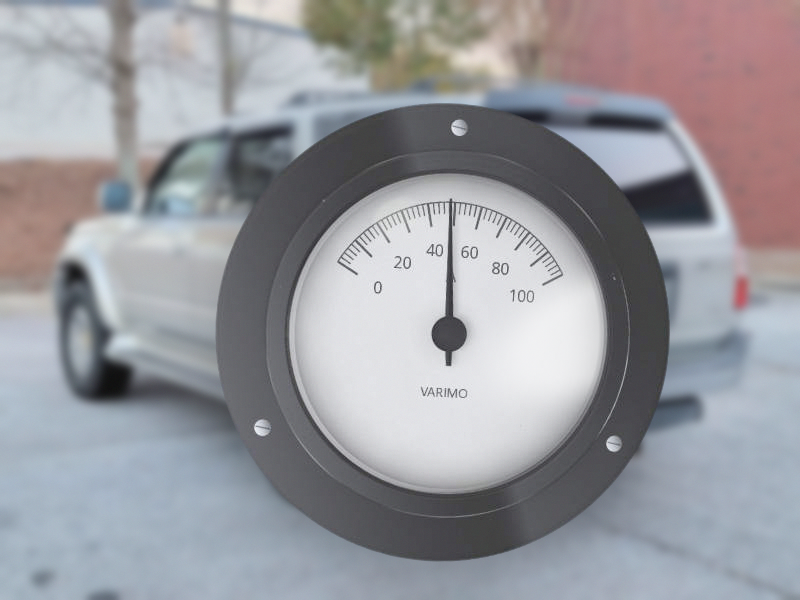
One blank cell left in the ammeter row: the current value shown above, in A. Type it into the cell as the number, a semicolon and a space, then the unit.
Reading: 48; A
